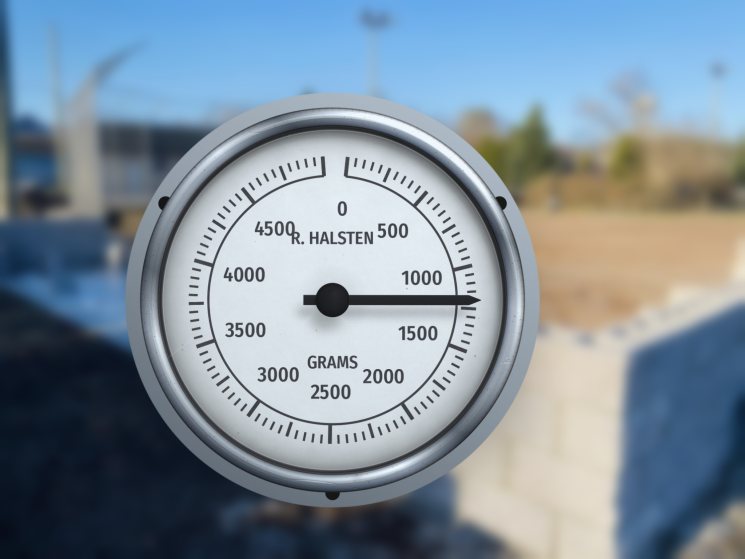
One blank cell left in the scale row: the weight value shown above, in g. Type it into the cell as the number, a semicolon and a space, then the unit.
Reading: 1200; g
